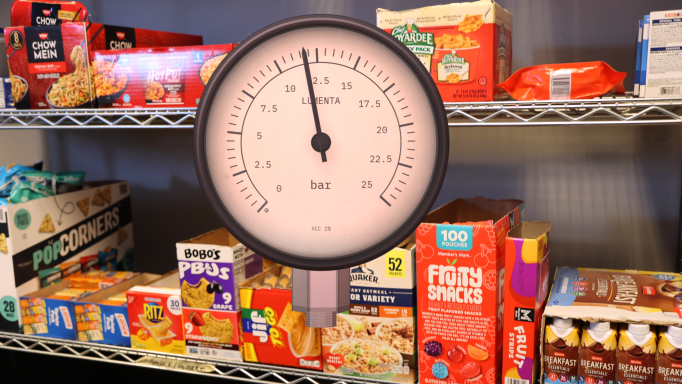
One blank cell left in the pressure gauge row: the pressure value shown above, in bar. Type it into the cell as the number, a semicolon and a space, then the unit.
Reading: 11.75; bar
